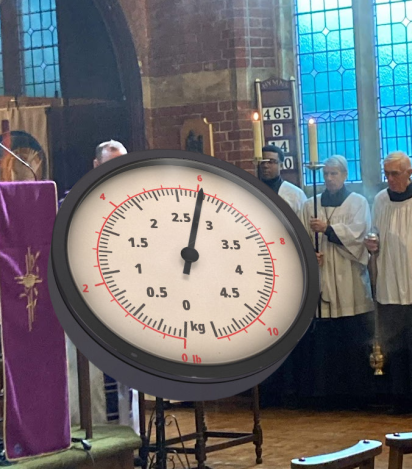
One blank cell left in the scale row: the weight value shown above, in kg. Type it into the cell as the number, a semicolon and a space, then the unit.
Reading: 2.75; kg
